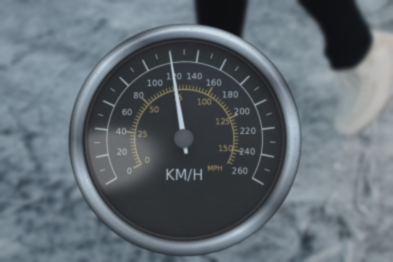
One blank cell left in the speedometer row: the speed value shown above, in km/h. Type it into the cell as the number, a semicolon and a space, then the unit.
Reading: 120; km/h
